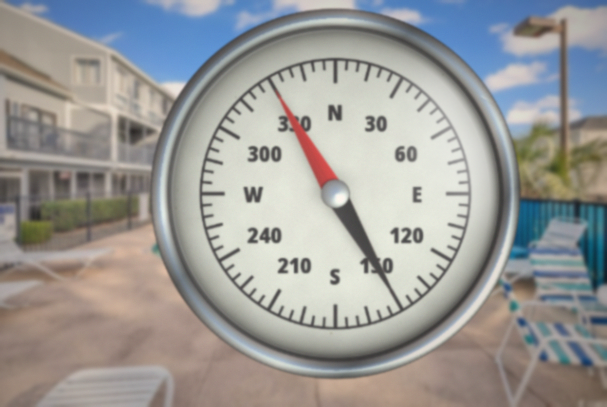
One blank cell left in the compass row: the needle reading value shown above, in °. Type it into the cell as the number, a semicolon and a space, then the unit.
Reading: 330; °
